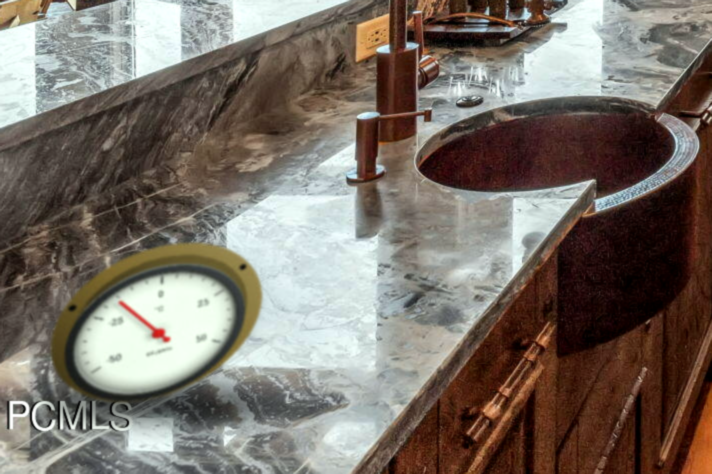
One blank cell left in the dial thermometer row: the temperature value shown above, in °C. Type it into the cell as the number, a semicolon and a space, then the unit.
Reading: -15; °C
